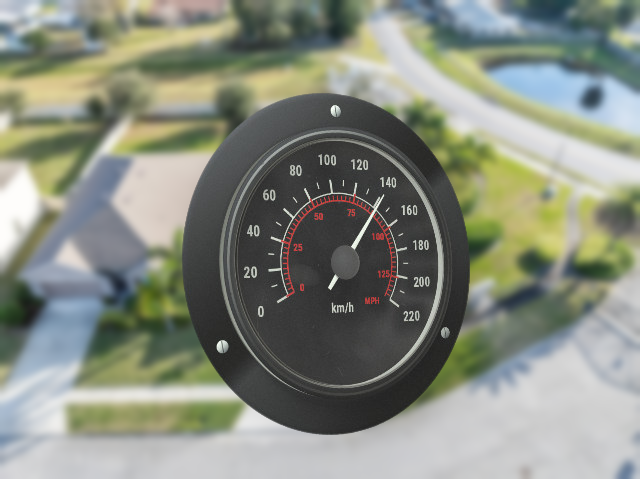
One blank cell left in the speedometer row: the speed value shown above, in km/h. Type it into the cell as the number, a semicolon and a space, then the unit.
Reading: 140; km/h
